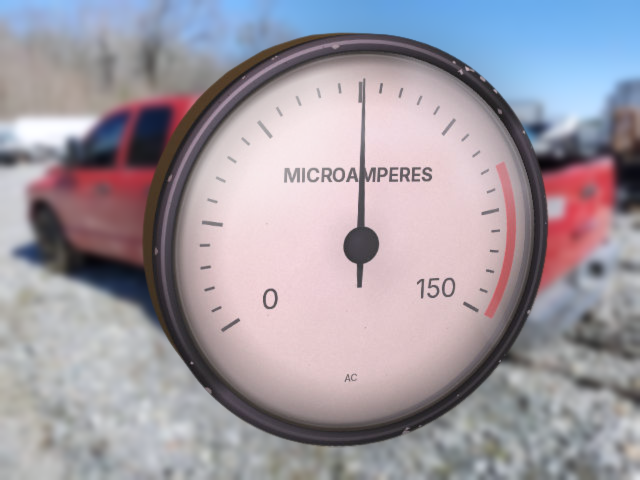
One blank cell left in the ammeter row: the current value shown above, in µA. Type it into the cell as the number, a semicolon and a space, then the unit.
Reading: 75; µA
